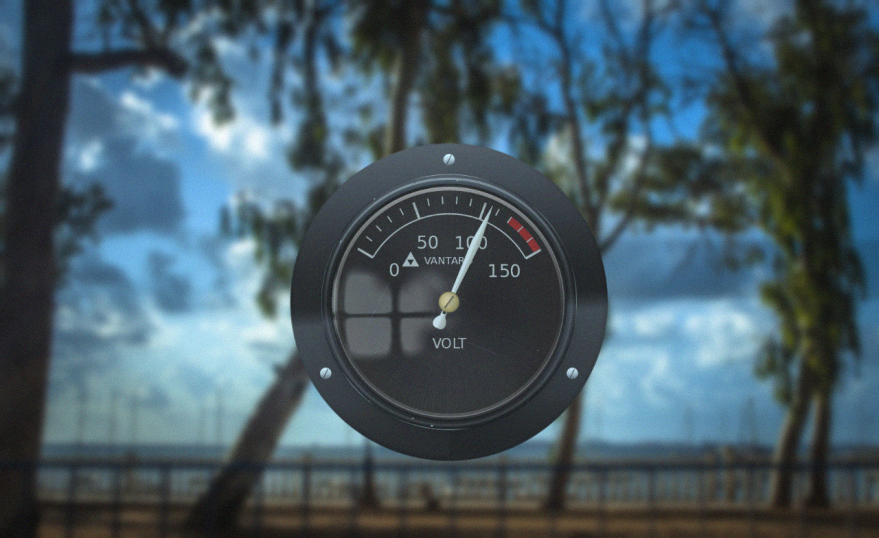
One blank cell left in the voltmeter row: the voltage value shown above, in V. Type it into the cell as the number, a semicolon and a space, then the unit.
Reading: 105; V
